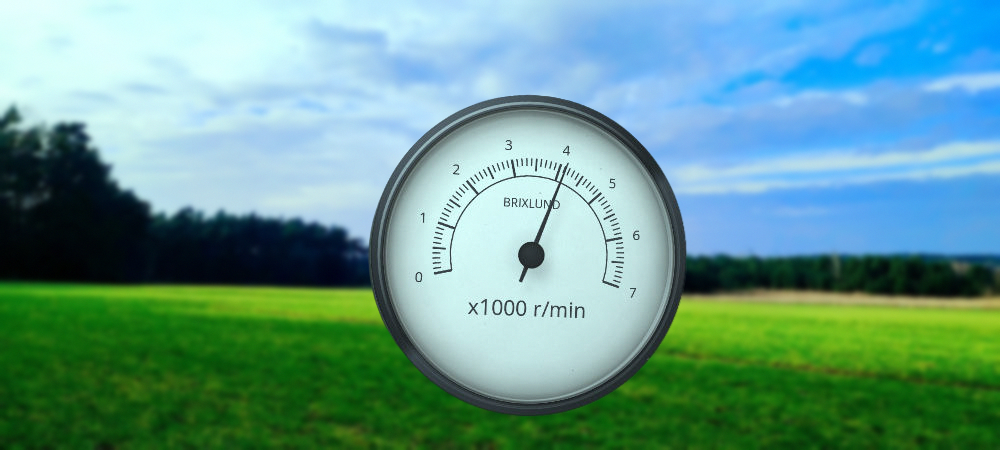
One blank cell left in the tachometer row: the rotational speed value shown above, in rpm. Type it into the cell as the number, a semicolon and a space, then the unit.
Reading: 4100; rpm
